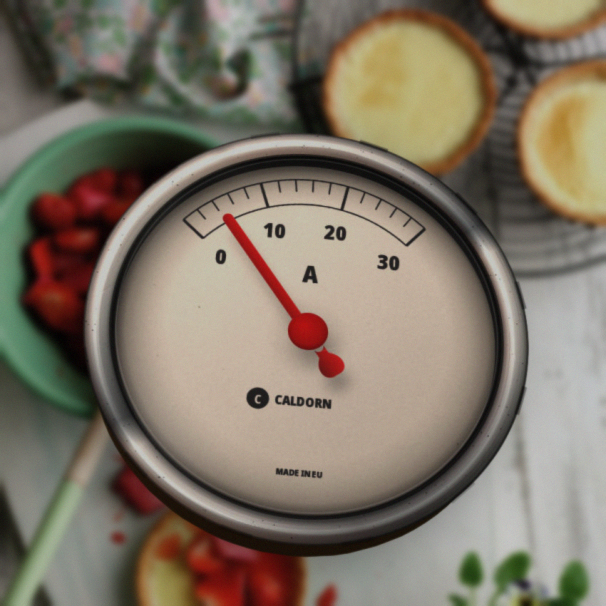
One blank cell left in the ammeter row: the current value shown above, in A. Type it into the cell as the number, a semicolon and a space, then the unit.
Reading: 4; A
